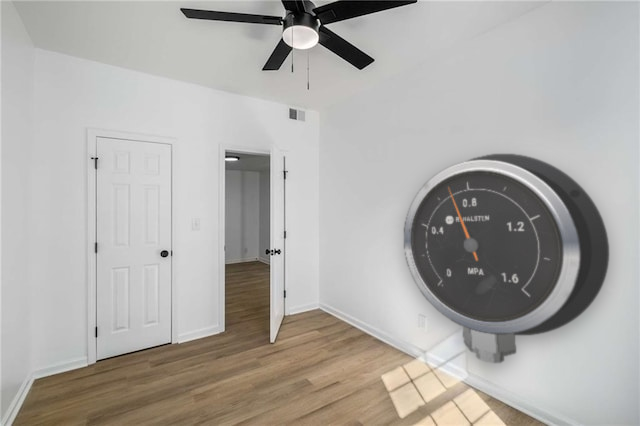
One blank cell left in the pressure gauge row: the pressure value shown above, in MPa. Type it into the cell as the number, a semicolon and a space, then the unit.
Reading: 0.7; MPa
